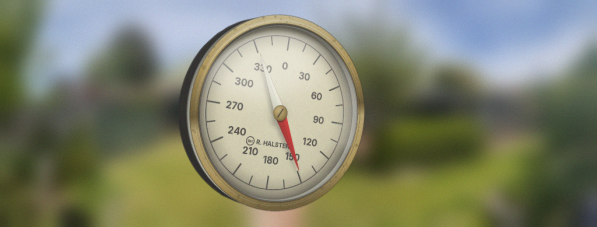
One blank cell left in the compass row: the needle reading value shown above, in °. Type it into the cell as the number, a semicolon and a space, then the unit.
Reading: 150; °
